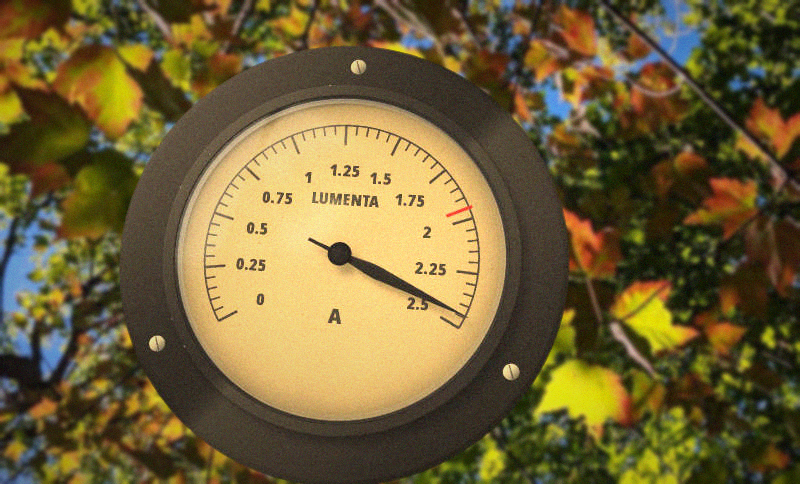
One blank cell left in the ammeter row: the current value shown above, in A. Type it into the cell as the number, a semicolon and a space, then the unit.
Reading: 2.45; A
